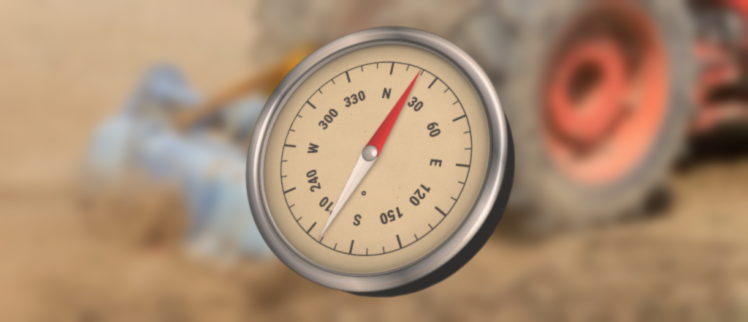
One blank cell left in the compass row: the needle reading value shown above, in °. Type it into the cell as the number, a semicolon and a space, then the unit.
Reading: 20; °
